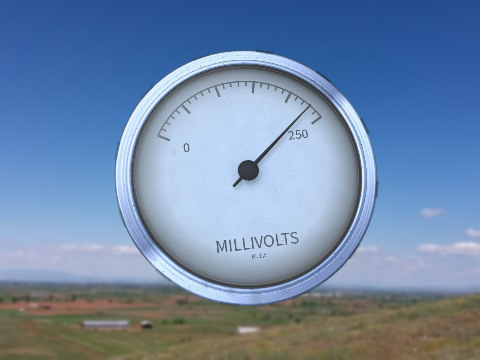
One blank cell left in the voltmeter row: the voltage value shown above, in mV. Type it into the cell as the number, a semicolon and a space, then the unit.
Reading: 230; mV
